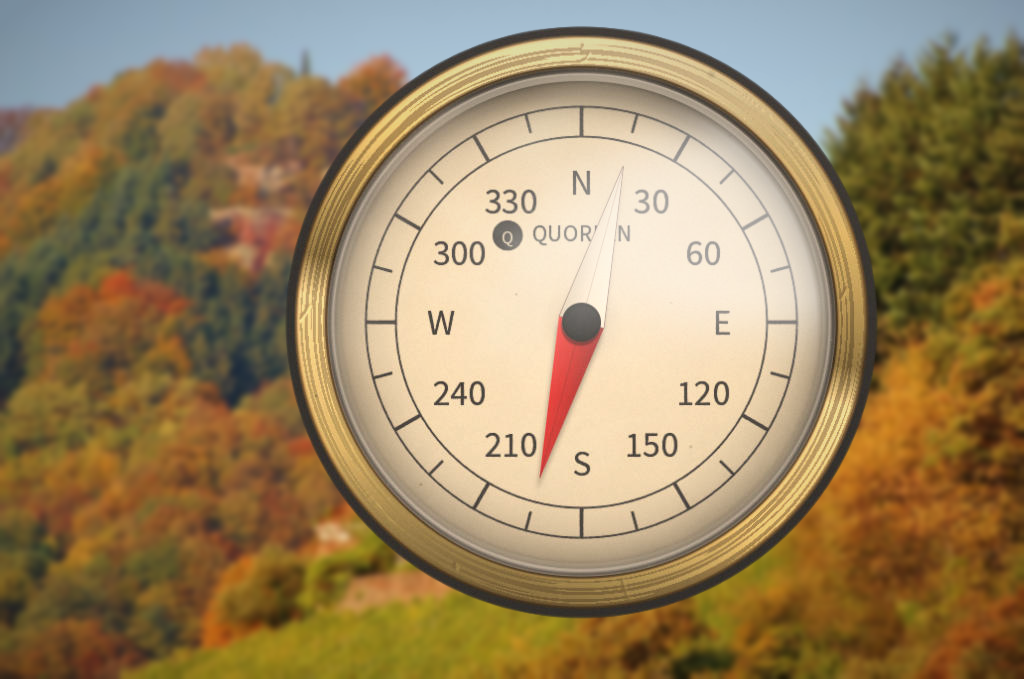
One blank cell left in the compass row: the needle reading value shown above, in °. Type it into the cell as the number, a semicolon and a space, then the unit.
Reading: 195; °
